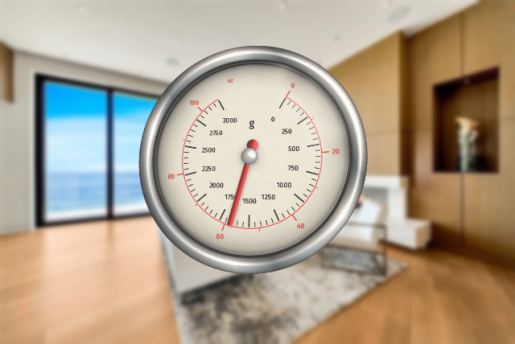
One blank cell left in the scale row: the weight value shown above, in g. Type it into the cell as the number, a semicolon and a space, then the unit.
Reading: 1650; g
